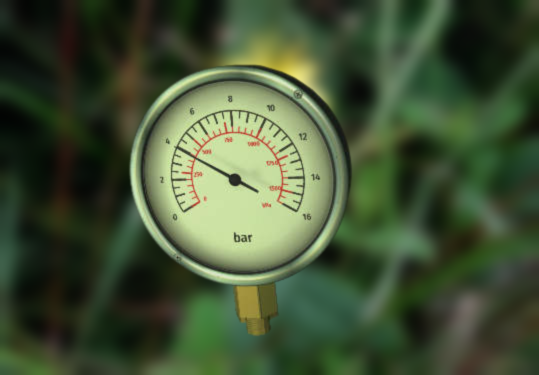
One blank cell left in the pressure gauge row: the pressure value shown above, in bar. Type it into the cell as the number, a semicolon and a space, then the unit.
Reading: 4; bar
